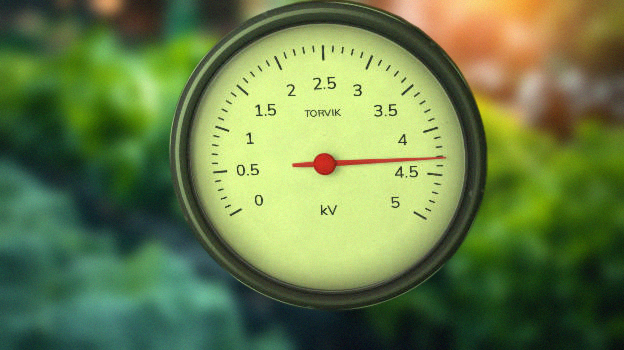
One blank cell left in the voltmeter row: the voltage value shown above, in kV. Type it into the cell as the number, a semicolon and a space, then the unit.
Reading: 4.3; kV
